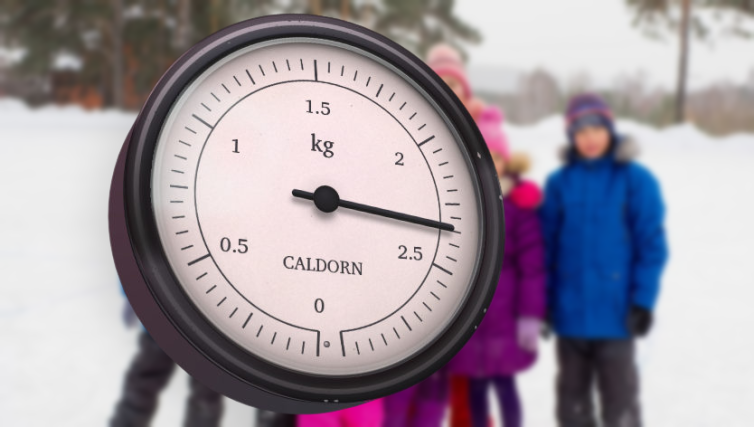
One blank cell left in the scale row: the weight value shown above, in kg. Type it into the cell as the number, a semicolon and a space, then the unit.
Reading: 2.35; kg
